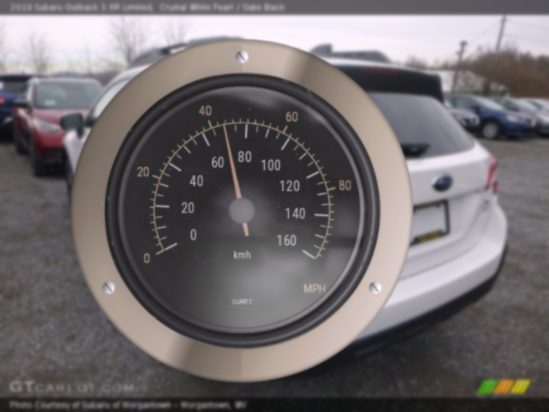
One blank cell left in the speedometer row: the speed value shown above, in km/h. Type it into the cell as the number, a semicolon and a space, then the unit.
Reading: 70; km/h
